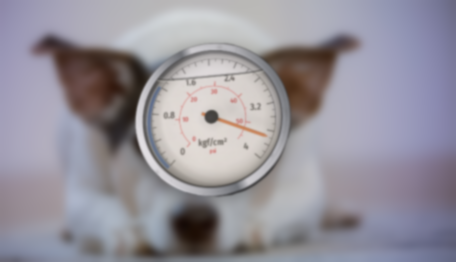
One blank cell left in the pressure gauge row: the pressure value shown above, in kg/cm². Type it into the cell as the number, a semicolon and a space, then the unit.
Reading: 3.7; kg/cm²
